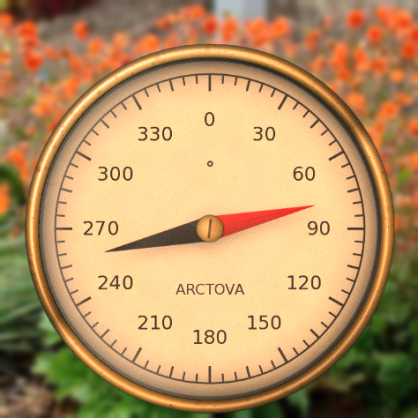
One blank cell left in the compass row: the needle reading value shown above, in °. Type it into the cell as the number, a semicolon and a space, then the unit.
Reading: 77.5; °
